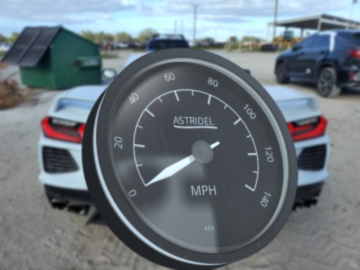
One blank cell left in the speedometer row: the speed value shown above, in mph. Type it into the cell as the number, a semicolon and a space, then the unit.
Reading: 0; mph
